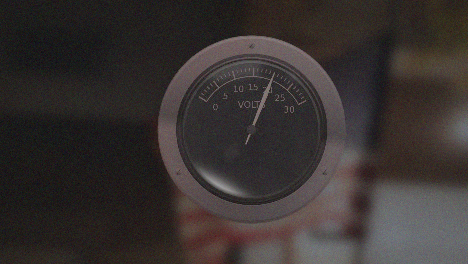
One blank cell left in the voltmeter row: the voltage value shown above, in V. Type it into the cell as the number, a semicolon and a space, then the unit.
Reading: 20; V
